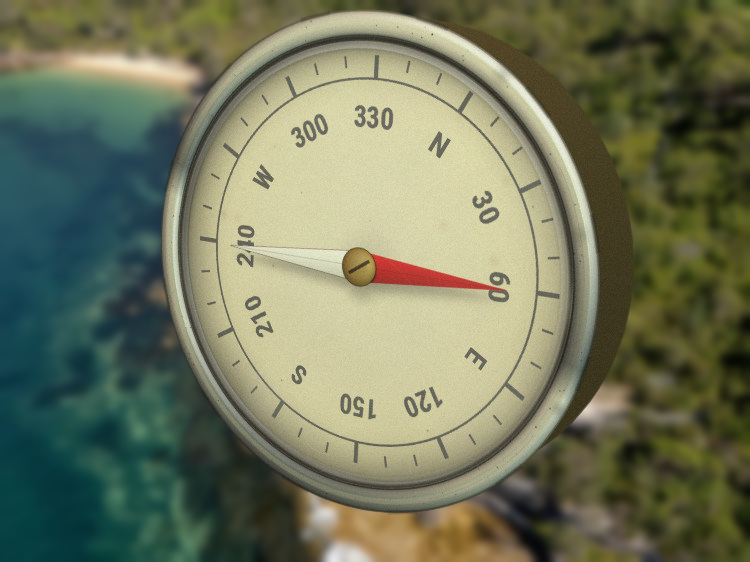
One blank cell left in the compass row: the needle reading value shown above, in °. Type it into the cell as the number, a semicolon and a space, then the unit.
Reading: 60; °
